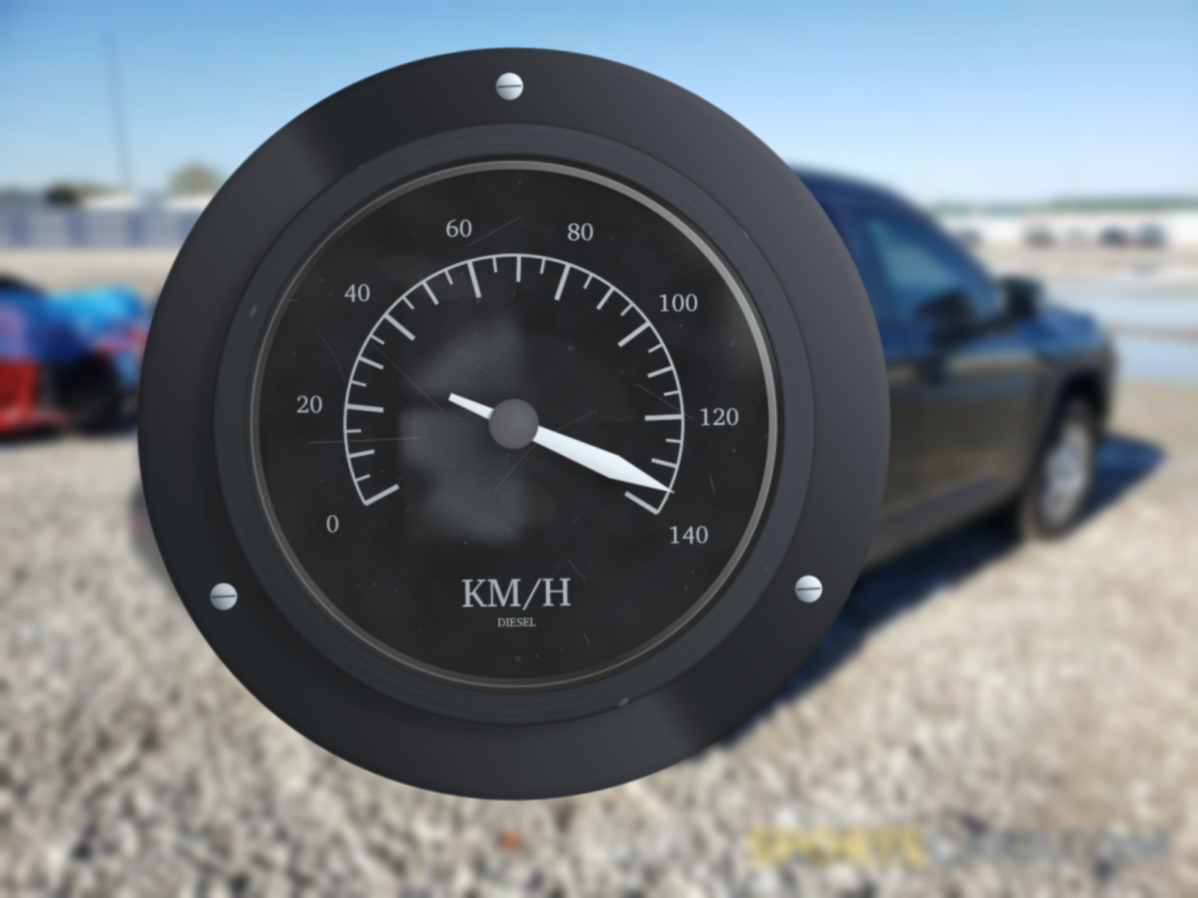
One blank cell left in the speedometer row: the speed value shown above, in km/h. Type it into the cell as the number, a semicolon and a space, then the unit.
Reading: 135; km/h
